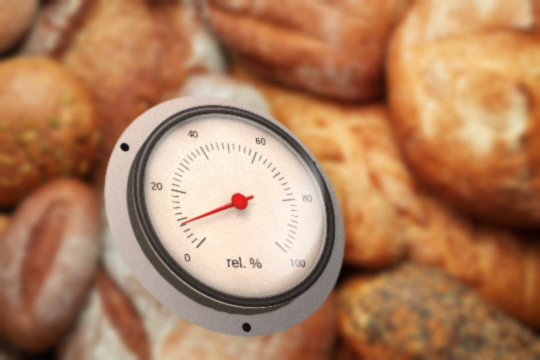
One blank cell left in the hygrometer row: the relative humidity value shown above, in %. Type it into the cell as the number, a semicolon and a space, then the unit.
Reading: 8; %
